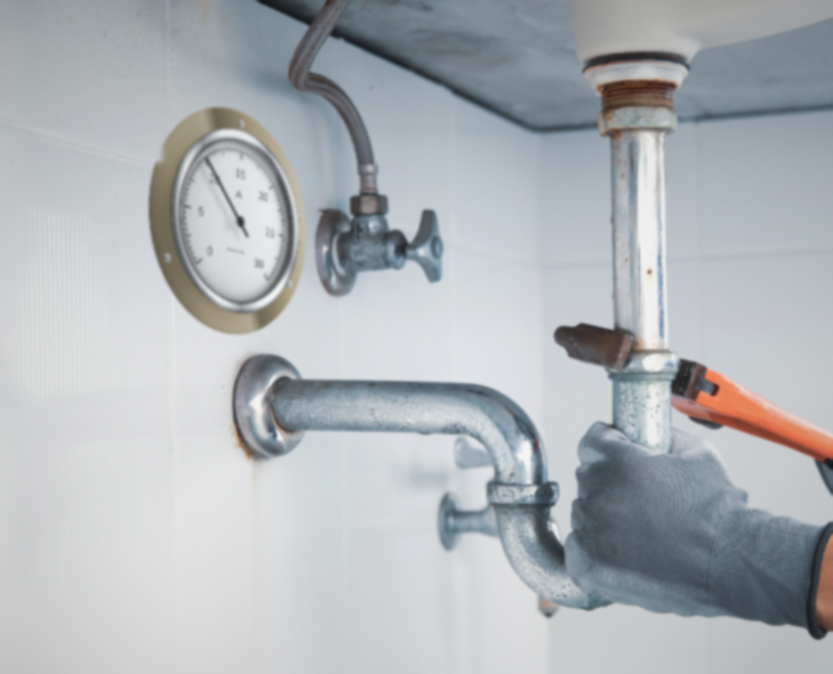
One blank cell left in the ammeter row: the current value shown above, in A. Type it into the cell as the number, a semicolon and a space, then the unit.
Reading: 10; A
